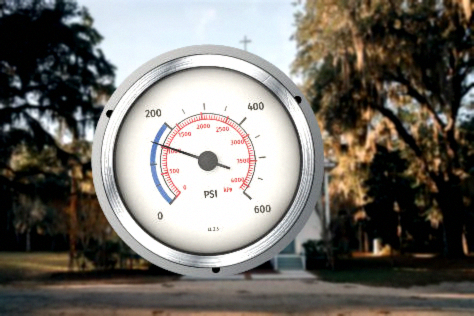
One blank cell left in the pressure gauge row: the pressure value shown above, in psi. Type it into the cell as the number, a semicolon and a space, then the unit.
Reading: 150; psi
